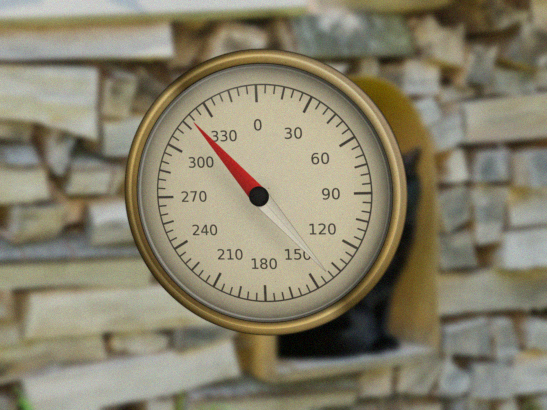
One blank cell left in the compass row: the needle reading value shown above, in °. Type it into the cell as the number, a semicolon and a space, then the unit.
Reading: 320; °
